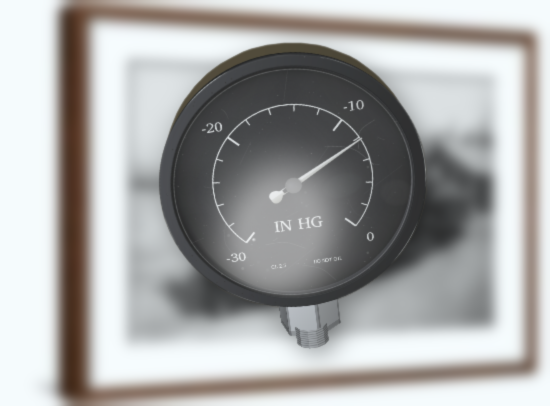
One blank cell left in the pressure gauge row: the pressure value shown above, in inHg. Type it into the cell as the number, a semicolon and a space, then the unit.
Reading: -8; inHg
